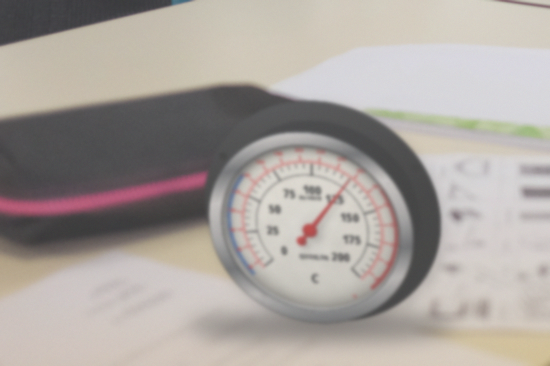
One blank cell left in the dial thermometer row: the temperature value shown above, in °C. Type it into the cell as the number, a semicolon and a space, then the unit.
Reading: 125; °C
